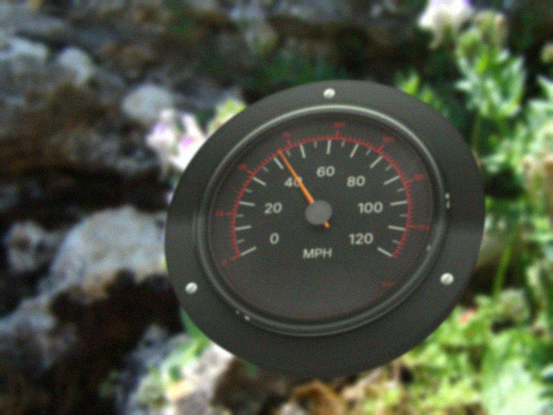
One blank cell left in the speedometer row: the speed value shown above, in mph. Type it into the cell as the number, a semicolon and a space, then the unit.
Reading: 42.5; mph
